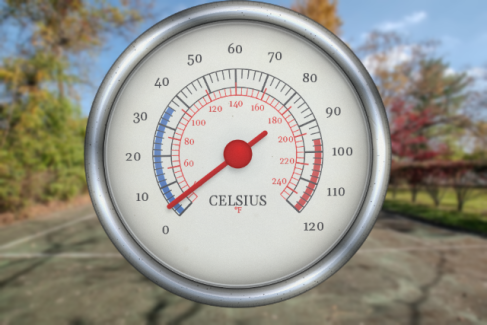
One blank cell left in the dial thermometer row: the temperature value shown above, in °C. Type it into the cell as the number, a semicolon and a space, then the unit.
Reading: 4; °C
